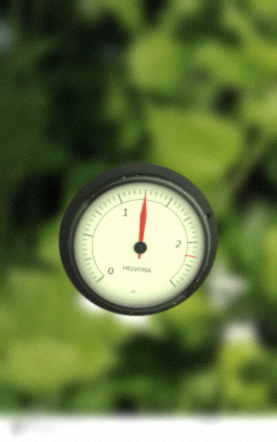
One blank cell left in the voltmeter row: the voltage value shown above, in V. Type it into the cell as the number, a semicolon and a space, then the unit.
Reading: 1.25; V
